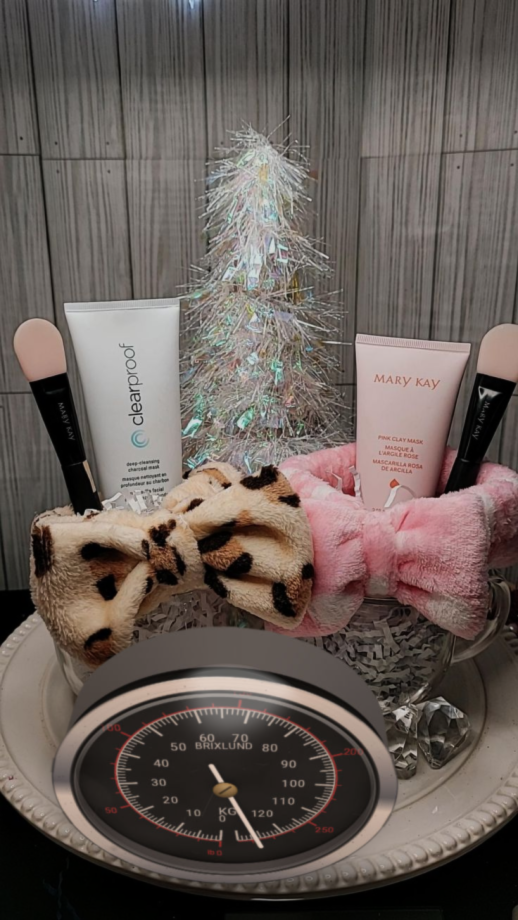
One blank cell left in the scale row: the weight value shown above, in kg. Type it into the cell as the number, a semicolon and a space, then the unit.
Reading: 125; kg
